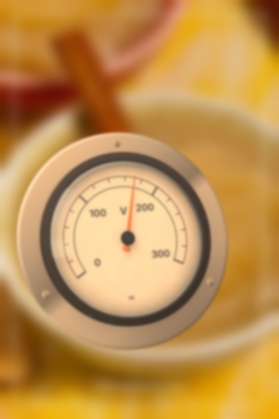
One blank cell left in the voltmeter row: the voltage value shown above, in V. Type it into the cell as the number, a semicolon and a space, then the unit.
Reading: 170; V
